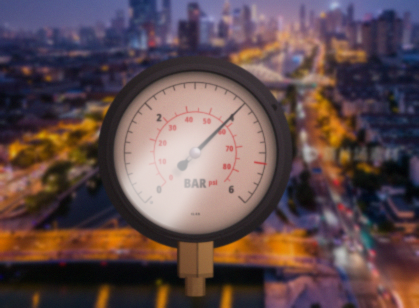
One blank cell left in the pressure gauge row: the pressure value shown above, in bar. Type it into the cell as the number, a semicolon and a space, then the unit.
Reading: 4; bar
